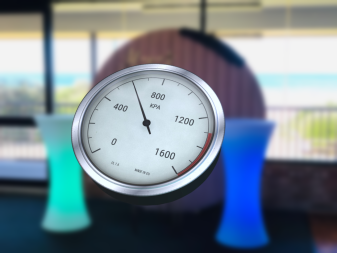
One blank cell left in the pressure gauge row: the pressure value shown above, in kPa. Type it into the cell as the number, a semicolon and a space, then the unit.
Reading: 600; kPa
